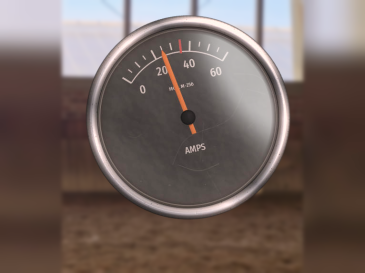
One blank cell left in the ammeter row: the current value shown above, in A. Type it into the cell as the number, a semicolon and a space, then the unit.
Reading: 25; A
